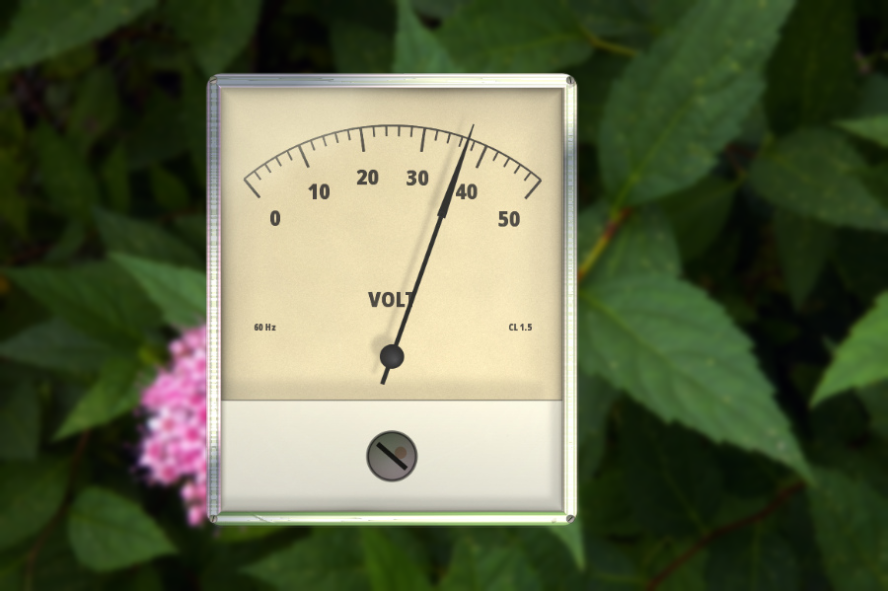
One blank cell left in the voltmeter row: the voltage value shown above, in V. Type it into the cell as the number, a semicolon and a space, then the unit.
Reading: 37; V
